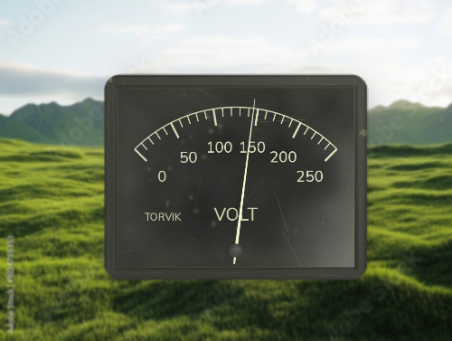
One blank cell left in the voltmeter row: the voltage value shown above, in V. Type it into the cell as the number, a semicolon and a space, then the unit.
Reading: 145; V
